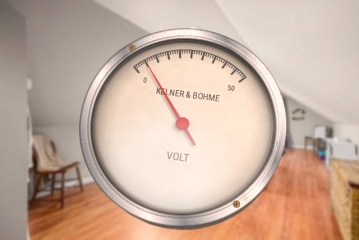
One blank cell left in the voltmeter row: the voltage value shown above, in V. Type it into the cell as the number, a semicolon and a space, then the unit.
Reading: 5; V
